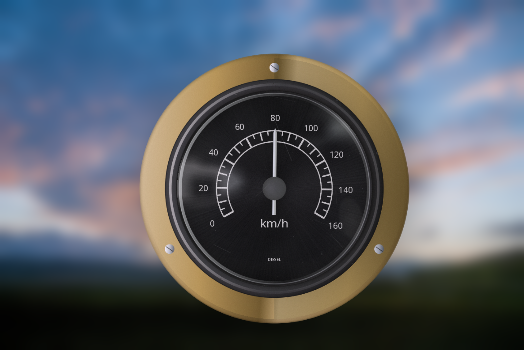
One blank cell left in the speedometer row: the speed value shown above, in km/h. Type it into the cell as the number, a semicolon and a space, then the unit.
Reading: 80; km/h
